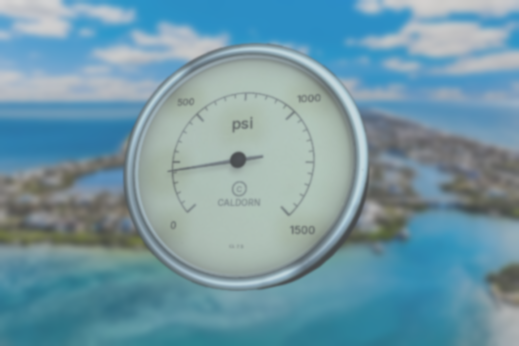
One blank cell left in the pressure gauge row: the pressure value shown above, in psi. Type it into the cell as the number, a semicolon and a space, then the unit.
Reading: 200; psi
